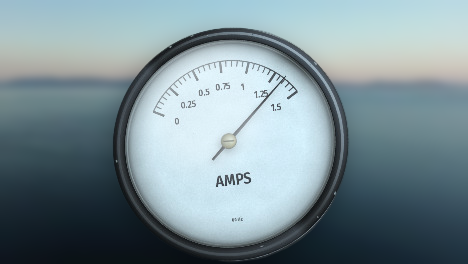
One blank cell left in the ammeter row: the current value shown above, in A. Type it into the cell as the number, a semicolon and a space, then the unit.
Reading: 1.35; A
